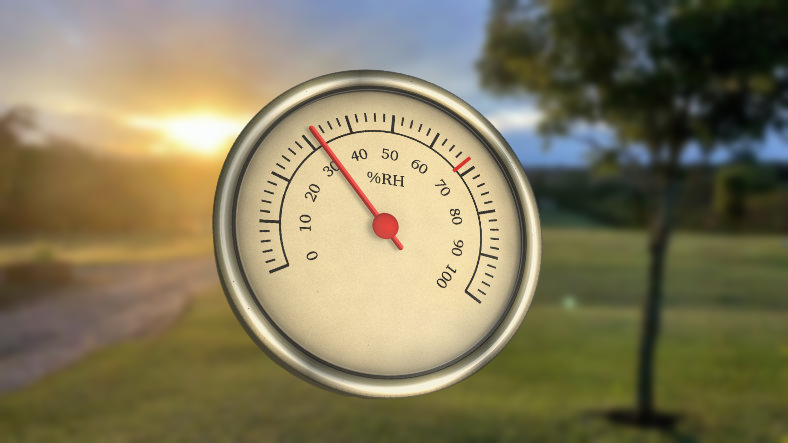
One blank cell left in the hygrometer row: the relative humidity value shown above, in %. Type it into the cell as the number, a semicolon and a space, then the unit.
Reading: 32; %
